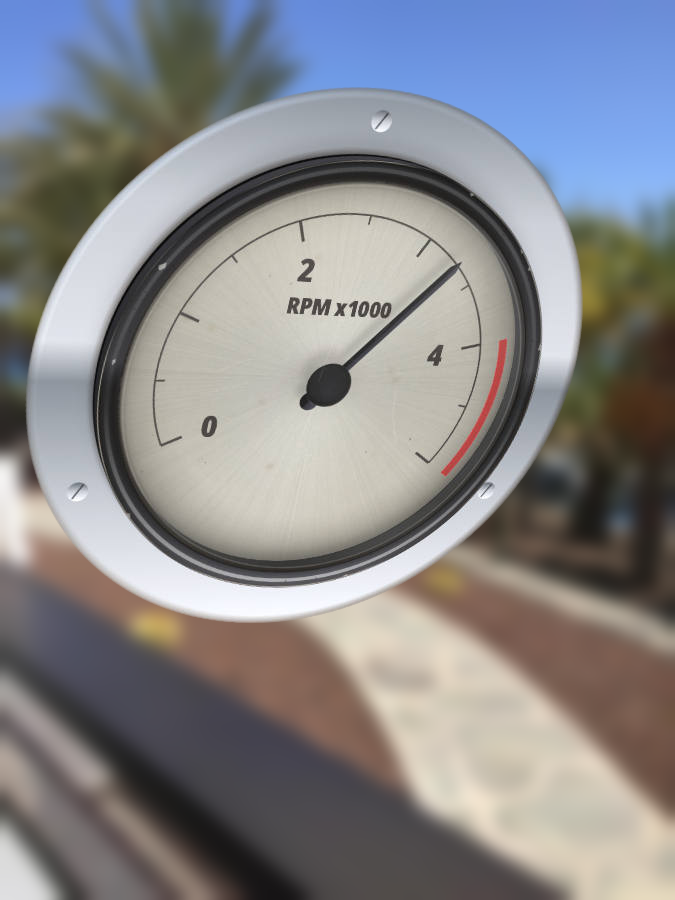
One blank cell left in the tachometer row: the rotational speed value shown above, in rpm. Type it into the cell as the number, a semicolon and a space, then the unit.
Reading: 3250; rpm
